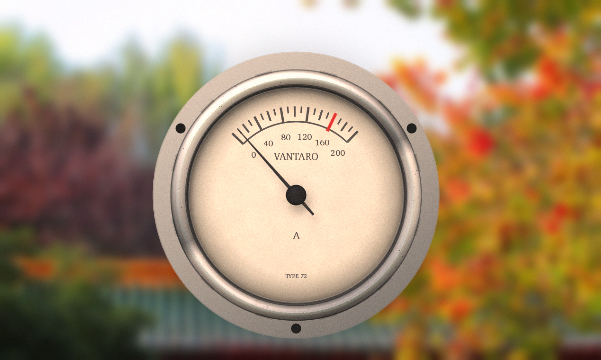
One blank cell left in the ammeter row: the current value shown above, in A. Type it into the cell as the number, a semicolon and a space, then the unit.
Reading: 10; A
